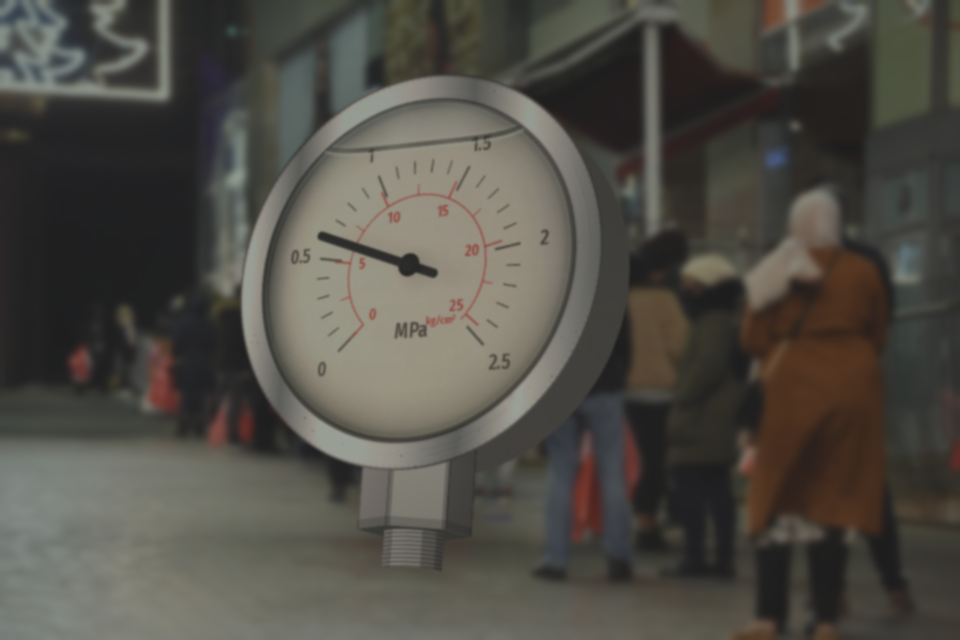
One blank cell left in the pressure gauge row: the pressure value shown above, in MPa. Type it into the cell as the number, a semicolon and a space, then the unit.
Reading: 0.6; MPa
